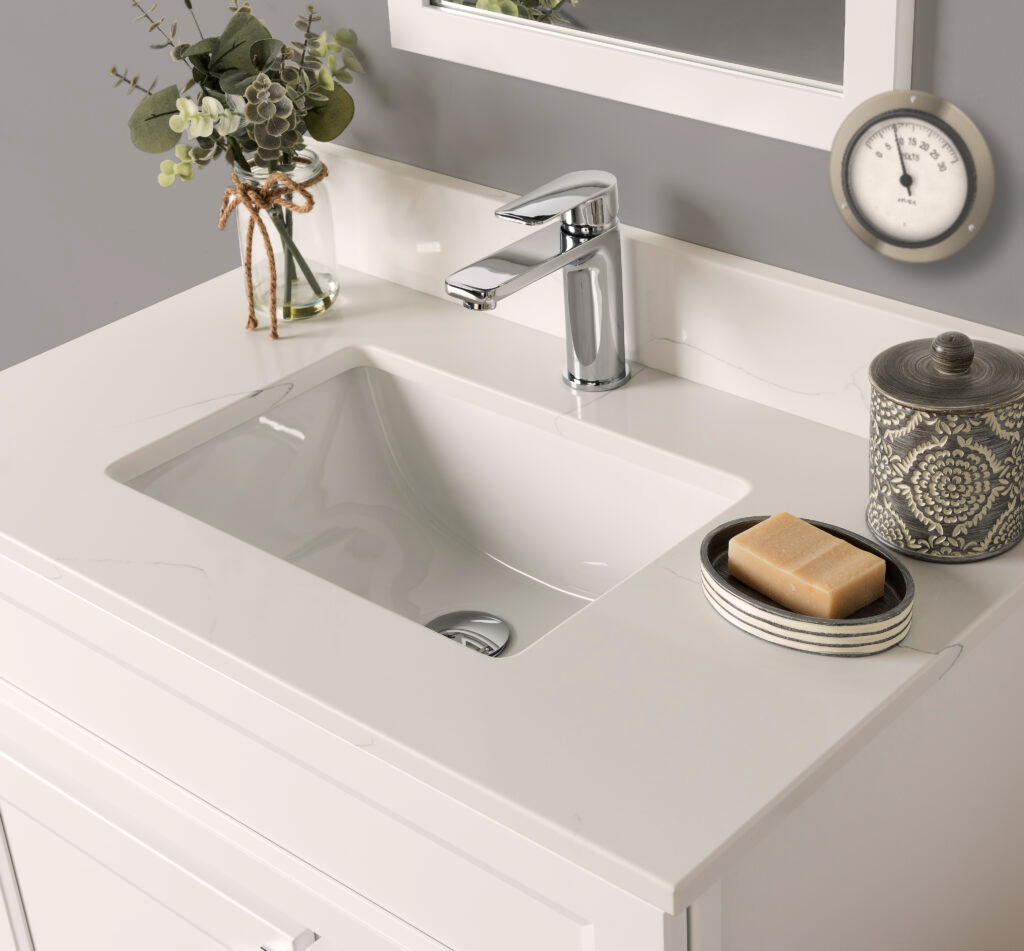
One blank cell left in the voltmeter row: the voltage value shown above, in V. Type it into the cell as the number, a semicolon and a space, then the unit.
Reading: 10; V
